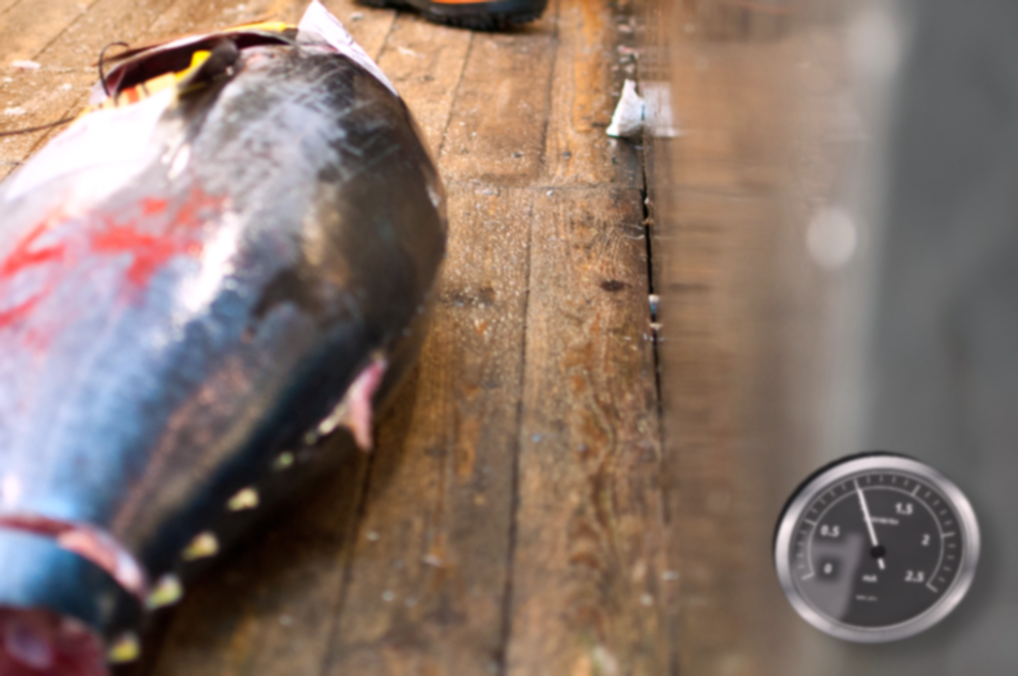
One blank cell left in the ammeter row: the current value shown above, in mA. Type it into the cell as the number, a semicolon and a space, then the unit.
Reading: 1; mA
